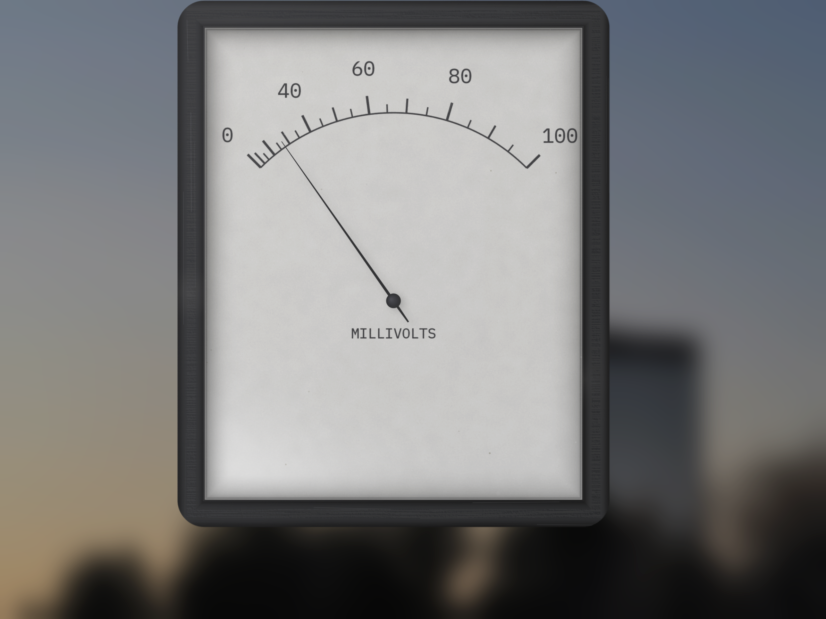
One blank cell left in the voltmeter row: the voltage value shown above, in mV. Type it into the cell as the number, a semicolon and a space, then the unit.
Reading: 27.5; mV
